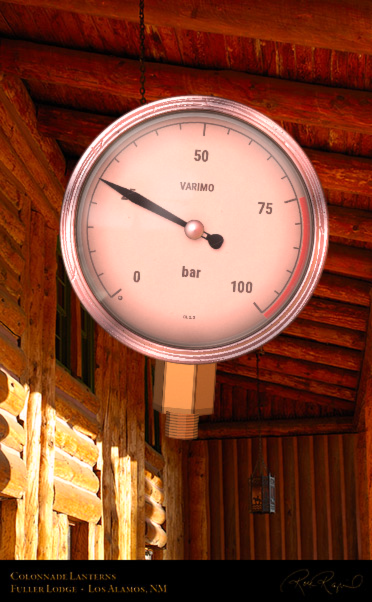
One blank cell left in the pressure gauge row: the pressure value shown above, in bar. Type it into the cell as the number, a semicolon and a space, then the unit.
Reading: 25; bar
